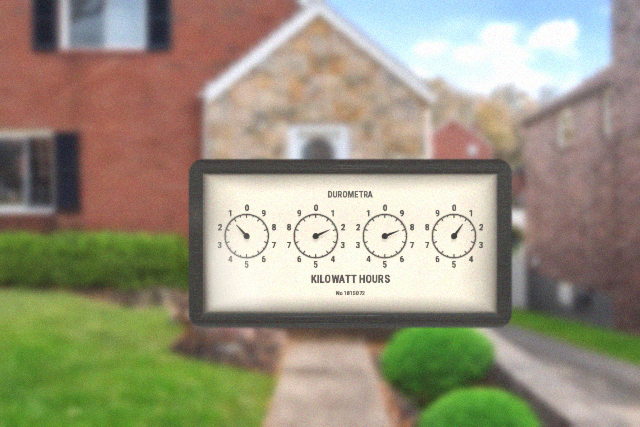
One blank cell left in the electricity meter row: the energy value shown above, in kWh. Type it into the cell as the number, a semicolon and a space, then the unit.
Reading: 1181; kWh
